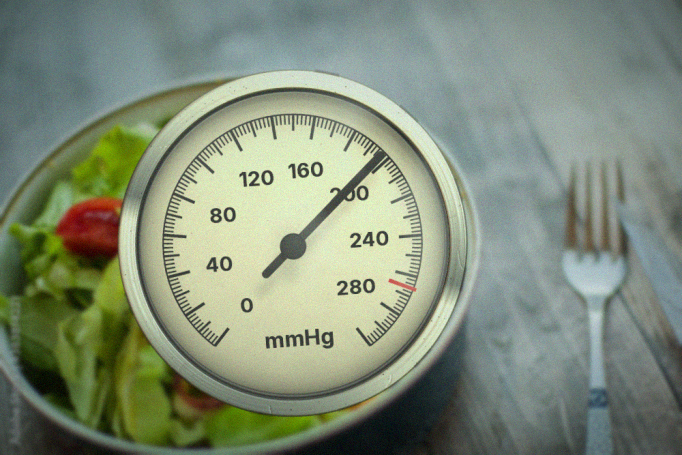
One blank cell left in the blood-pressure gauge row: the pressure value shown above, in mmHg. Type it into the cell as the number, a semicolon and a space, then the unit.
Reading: 196; mmHg
